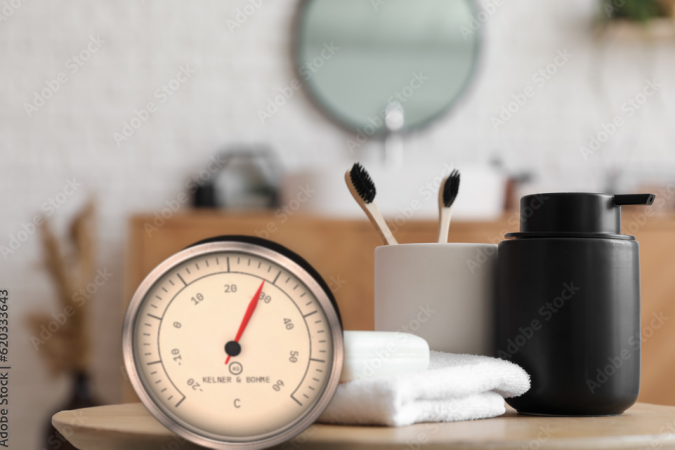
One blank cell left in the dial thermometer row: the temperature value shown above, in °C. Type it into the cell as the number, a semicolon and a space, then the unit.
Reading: 28; °C
